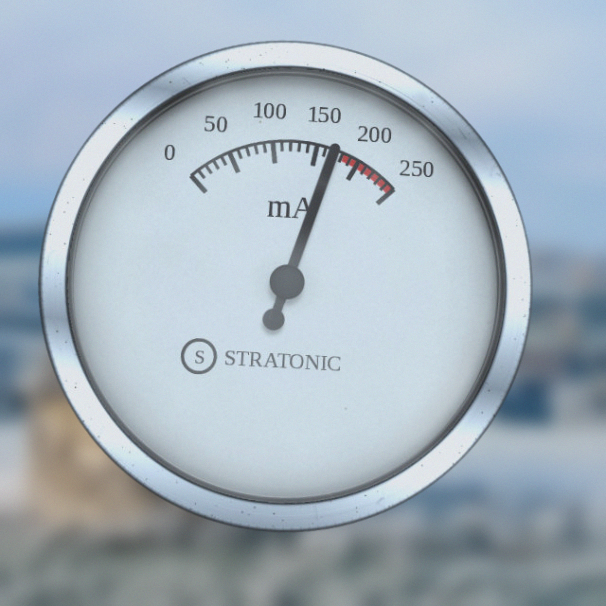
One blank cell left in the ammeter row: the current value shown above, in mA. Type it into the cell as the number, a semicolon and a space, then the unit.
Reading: 170; mA
